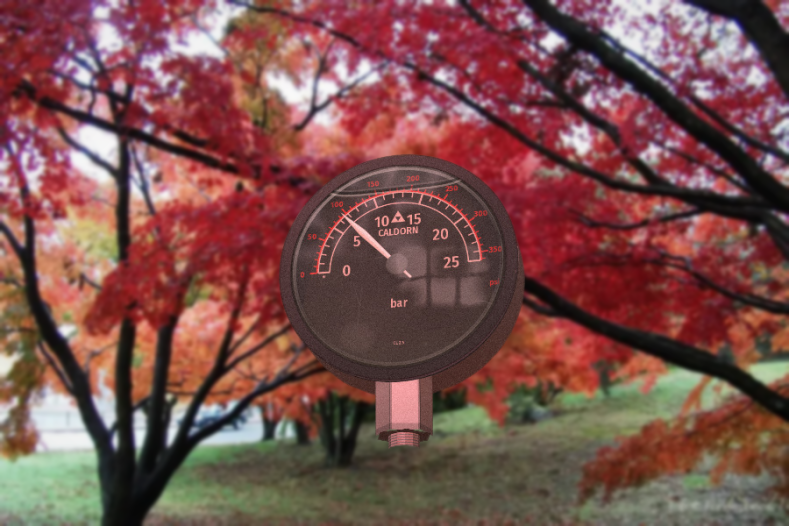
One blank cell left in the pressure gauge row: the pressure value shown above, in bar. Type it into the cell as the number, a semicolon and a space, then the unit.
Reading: 6.5; bar
